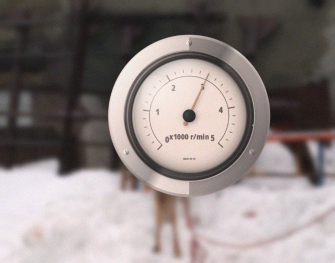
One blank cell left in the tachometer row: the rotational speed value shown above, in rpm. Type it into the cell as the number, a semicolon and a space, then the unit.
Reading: 3000; rpm
